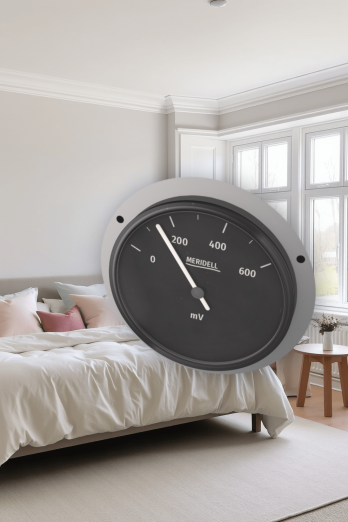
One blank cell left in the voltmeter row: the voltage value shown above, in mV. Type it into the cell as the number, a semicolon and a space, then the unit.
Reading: 150; mV
